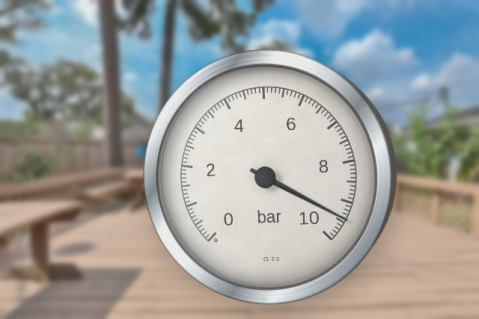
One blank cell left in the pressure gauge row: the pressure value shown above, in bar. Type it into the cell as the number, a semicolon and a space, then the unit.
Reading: 9.4; bar
